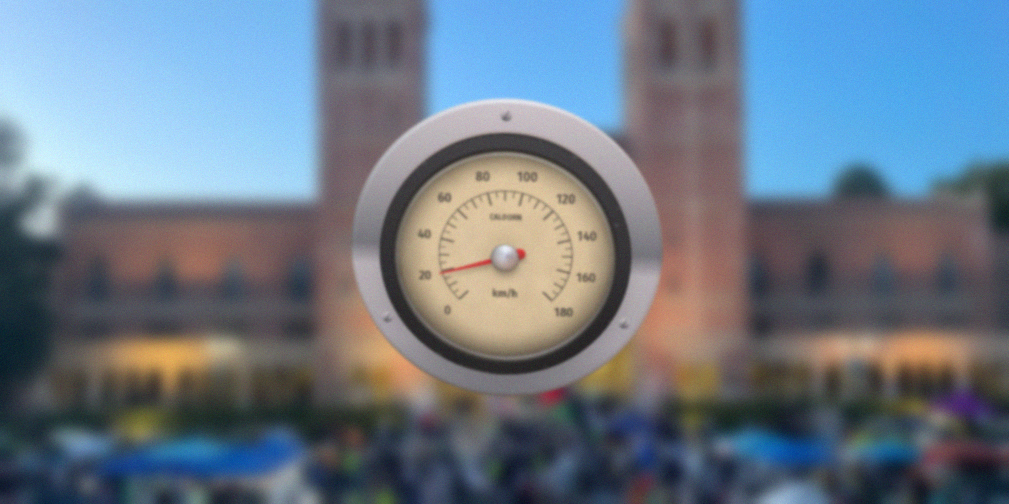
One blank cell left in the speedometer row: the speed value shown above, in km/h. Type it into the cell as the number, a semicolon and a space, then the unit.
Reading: 20; km/h
